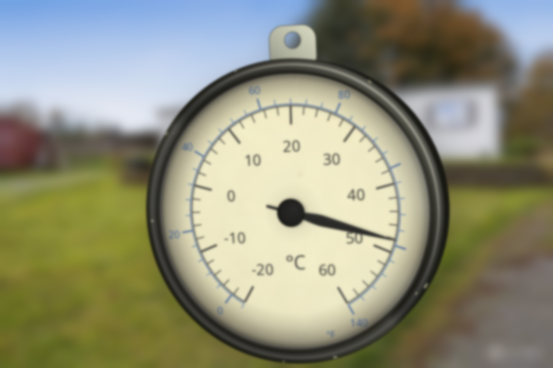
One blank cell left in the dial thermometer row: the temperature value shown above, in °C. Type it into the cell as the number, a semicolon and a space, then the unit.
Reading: 48; °C
